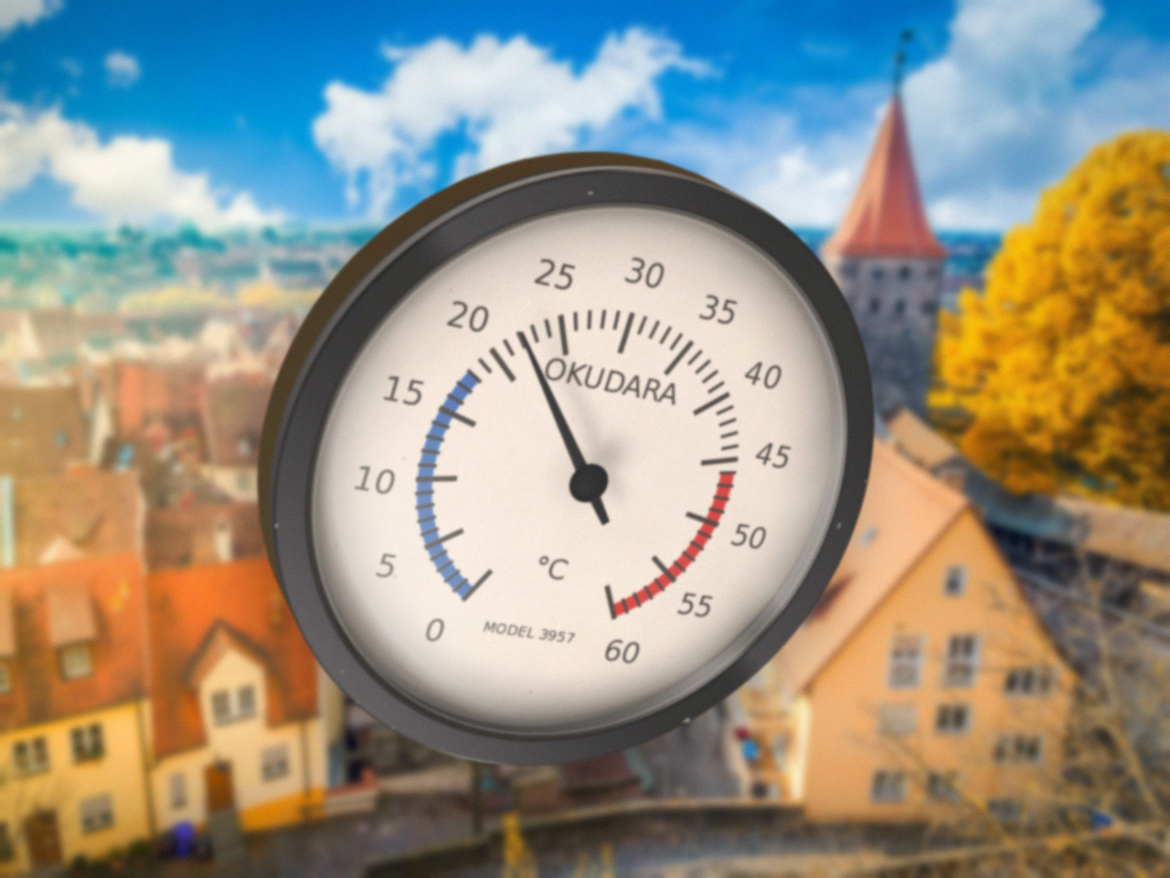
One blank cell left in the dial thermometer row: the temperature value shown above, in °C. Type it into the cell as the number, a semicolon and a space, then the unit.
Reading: 22; °C
